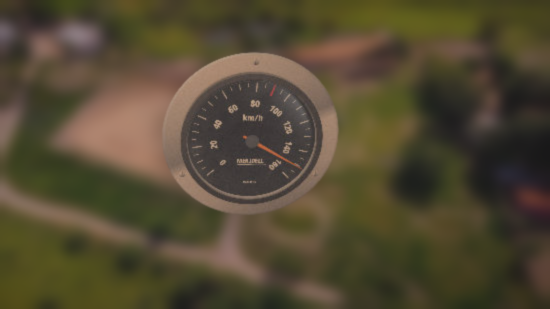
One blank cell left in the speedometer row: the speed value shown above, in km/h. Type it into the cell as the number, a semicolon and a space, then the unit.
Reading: 150; km/h
